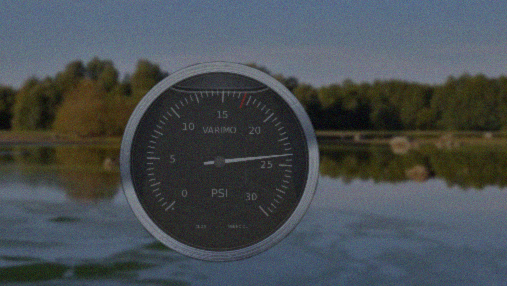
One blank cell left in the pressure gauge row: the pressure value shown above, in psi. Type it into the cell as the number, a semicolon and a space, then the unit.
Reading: 24; psi
